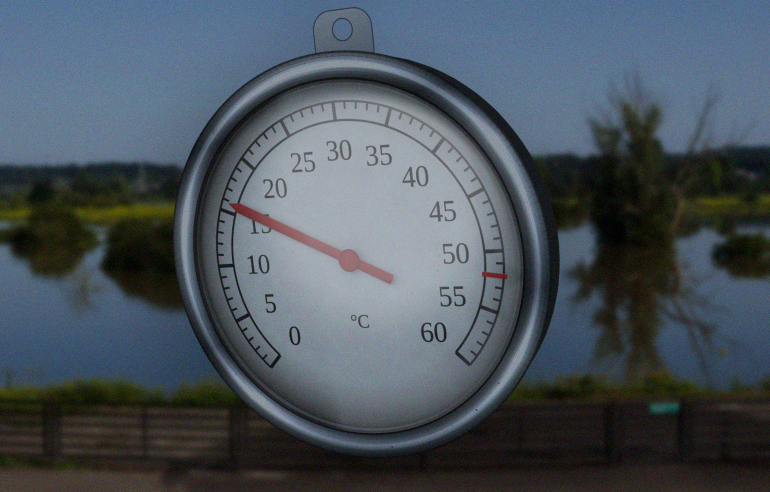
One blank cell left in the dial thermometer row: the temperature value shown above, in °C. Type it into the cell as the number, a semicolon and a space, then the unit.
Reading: 16; °C
